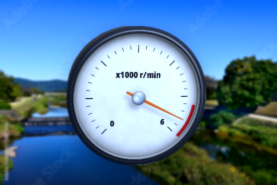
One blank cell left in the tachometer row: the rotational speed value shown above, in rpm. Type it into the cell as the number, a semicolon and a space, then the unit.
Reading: 5600; rpm
